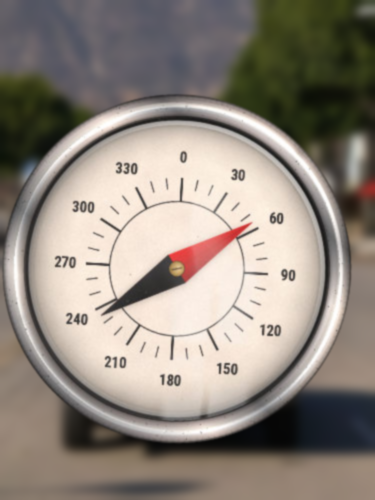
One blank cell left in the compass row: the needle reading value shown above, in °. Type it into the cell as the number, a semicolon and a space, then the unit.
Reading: 55; °
